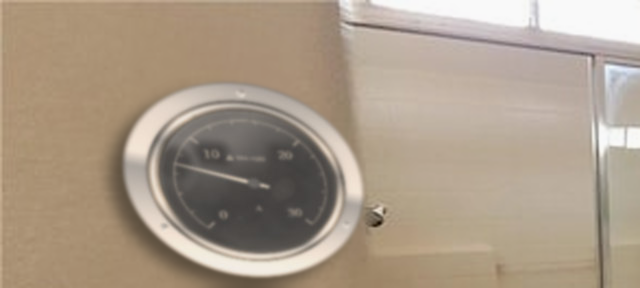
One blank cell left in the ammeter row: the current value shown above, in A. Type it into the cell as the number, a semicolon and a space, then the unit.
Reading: 7; A
